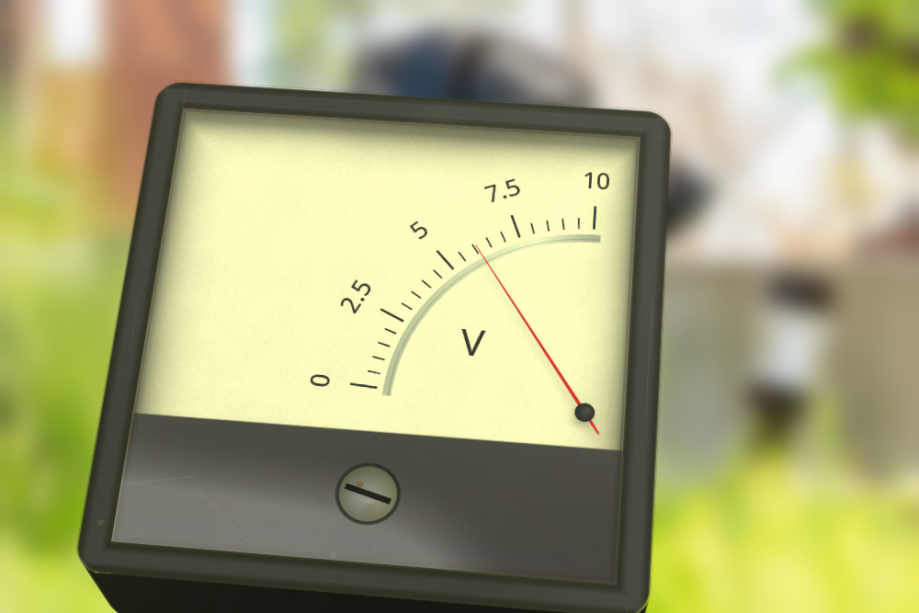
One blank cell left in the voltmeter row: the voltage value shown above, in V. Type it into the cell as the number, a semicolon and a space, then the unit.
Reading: 6; V
